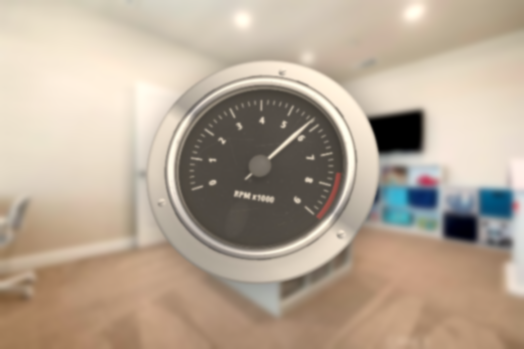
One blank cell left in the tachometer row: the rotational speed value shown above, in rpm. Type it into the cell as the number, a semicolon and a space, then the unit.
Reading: 5800; rpm
